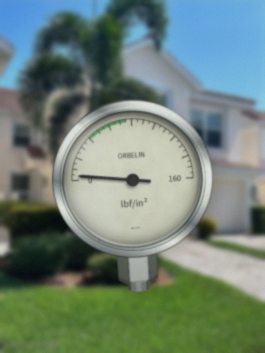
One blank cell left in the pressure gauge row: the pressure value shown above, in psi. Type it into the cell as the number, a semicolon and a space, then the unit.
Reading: 5; psi
